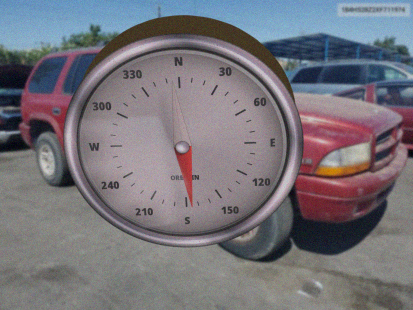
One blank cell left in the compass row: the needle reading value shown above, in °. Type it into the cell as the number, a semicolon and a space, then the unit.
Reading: 175; °
